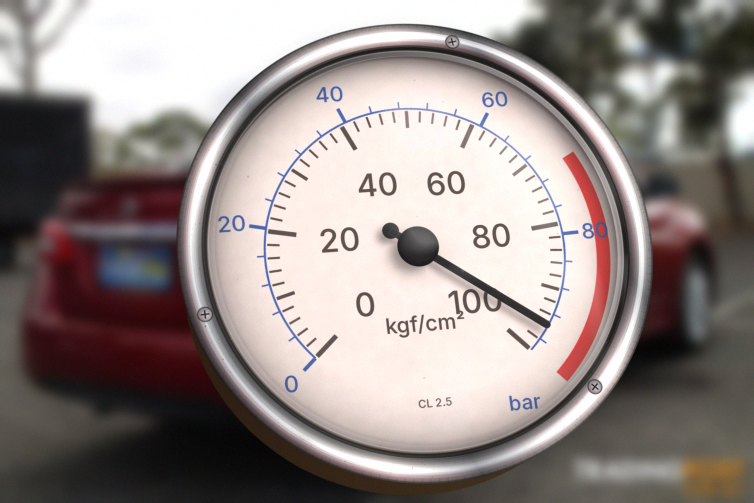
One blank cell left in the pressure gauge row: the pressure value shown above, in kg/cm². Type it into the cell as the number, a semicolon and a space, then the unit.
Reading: 96; kg/cm²
